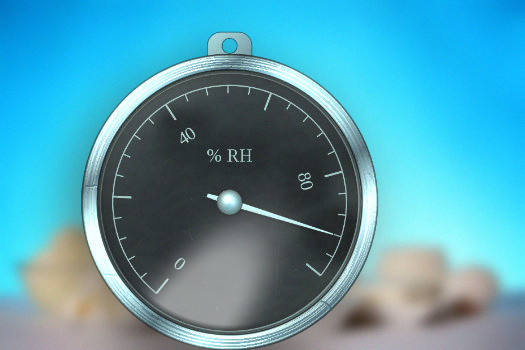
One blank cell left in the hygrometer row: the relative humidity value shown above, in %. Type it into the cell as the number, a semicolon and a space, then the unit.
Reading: 92; %
